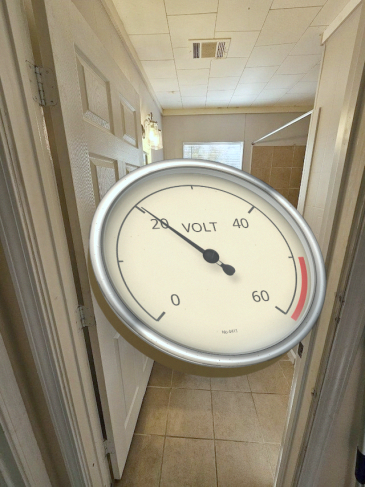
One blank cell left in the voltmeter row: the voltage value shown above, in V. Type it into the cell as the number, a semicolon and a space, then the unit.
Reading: 20; V
